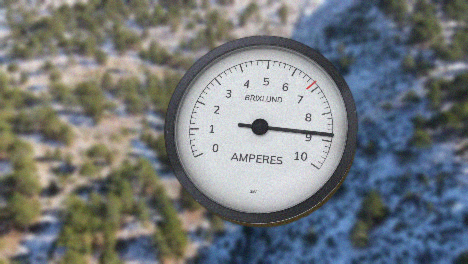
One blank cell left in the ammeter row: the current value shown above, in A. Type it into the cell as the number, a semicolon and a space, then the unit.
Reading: 8.8; A
